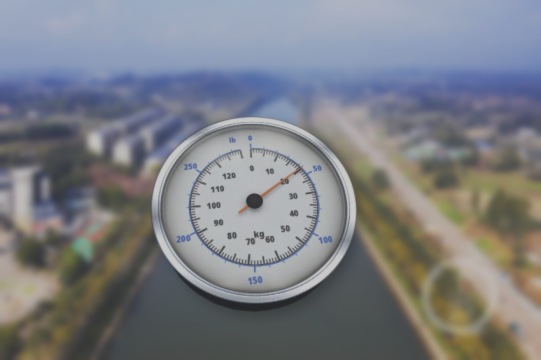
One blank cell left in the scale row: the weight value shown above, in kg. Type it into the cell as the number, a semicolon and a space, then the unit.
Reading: 20; kg
